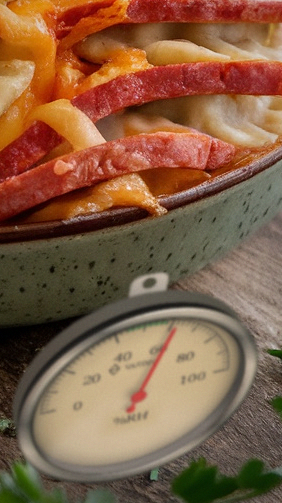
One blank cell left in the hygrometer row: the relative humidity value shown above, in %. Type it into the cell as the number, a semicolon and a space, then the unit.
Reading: 60; %
